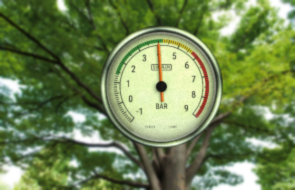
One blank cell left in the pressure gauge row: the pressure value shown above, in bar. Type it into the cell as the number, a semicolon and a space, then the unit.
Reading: 4; bar
